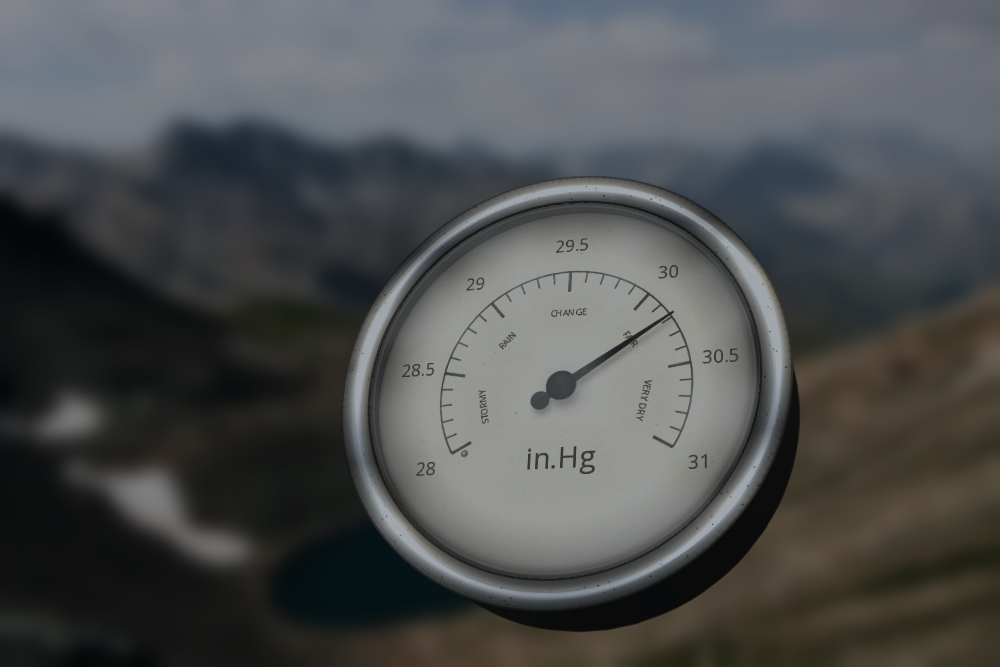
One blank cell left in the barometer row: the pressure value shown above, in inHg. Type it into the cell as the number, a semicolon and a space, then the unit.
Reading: 30.2; inHg
